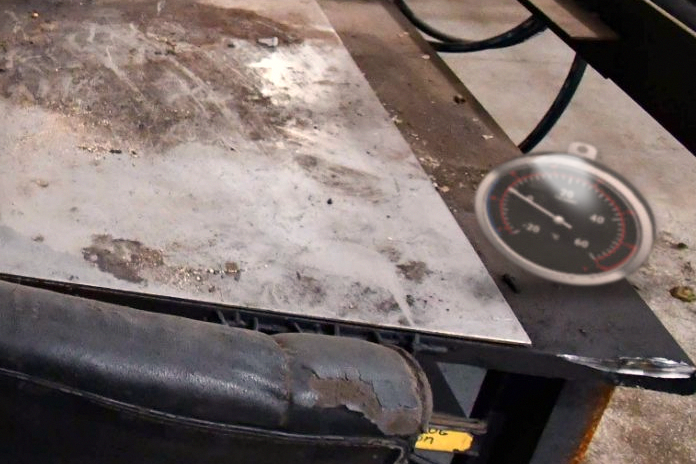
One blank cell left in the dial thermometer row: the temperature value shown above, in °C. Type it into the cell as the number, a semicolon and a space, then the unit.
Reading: 0; °C
